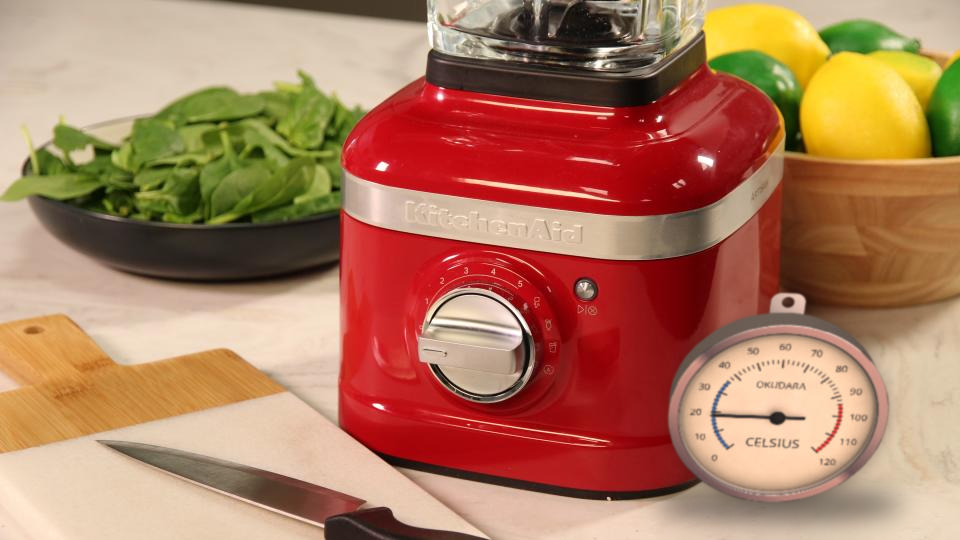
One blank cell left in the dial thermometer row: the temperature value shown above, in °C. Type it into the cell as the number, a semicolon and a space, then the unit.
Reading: 20; °C
